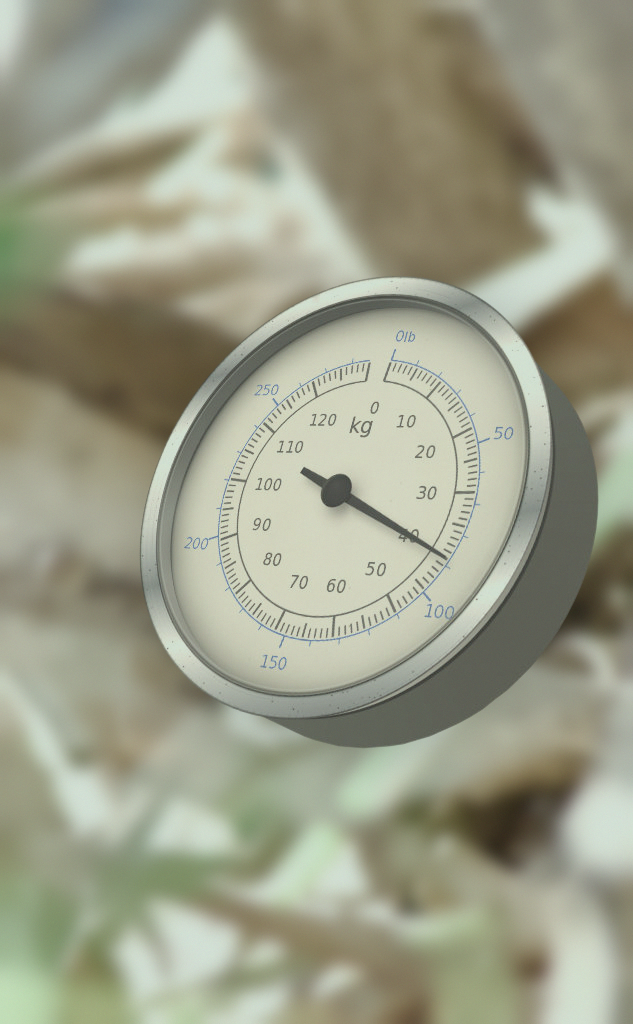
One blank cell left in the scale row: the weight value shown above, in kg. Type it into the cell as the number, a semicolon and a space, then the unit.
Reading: 40; kg
